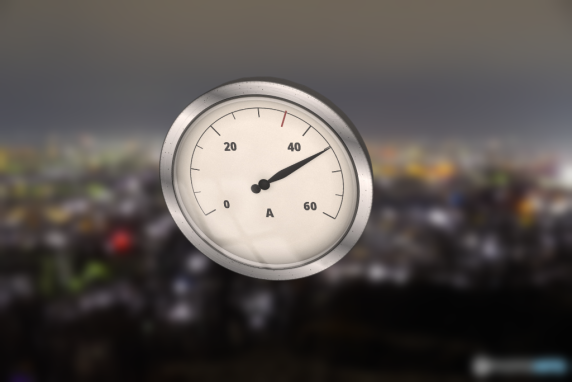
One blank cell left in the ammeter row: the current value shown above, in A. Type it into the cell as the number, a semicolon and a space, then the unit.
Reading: 45; A
